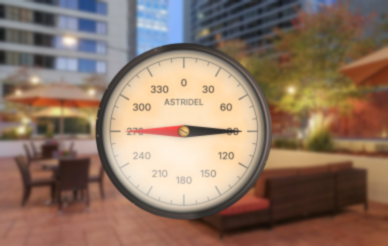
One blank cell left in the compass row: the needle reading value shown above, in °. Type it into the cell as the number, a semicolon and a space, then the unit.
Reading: 270; °
